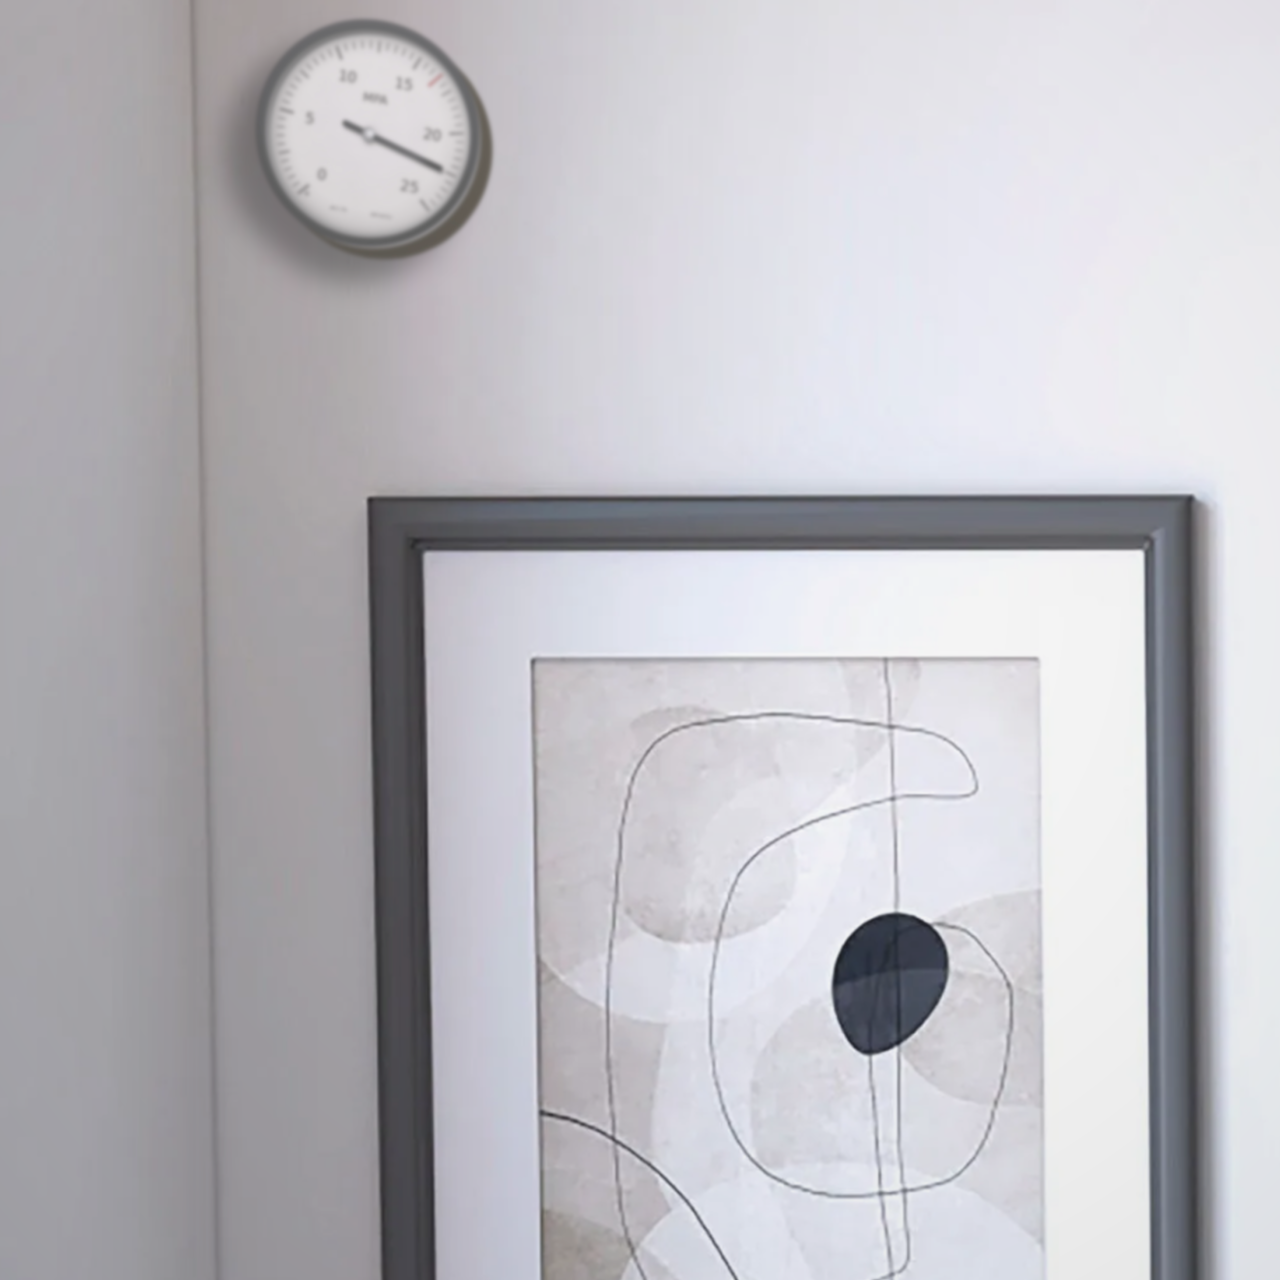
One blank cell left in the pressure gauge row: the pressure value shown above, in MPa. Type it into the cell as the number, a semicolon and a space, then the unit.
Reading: 22.5; MPa
